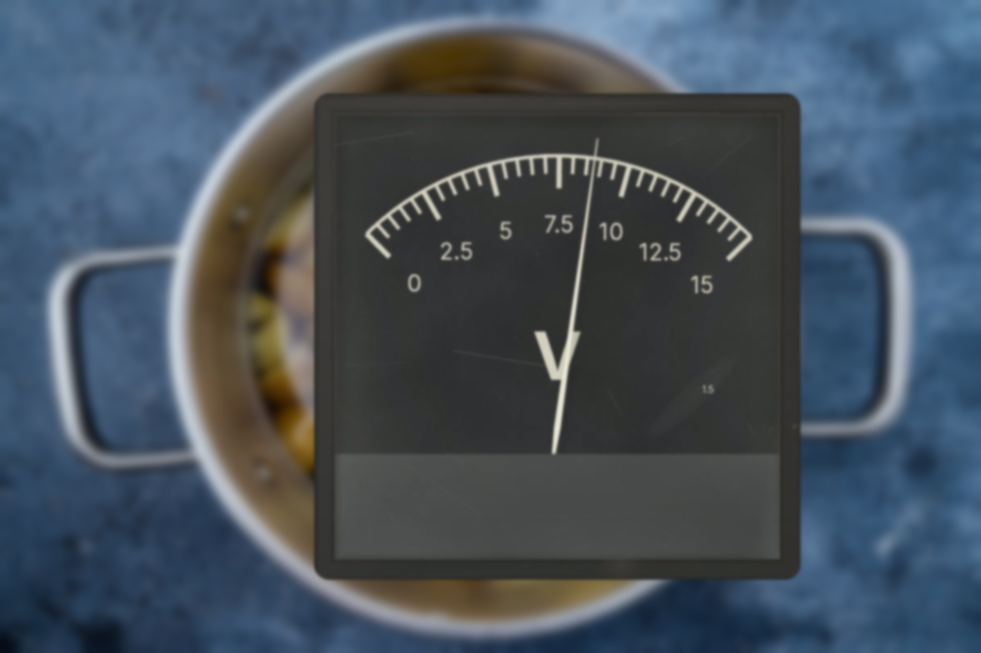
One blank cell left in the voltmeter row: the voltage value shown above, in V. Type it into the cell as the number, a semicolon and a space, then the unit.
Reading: 8.75; V
